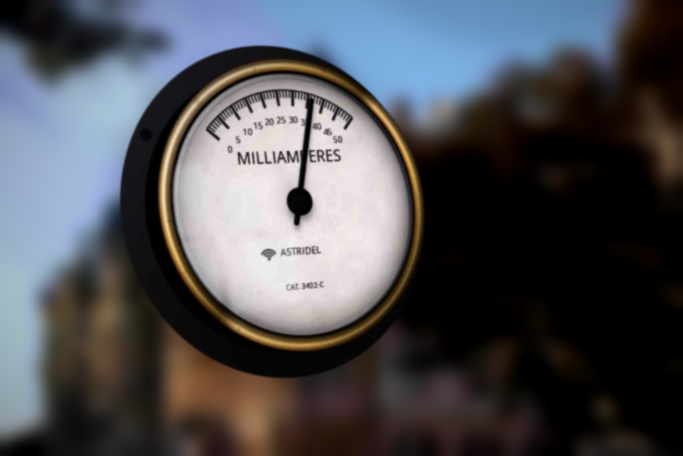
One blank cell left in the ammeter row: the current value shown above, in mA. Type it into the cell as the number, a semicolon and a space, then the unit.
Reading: 35; mA
